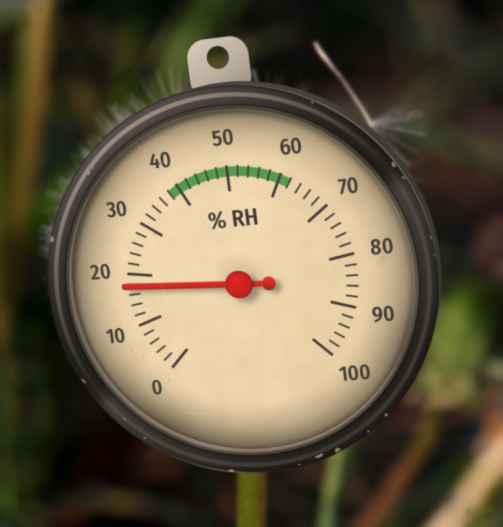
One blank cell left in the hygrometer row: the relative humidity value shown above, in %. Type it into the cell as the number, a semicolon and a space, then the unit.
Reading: 18; %
